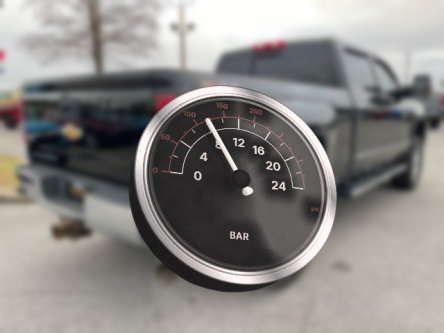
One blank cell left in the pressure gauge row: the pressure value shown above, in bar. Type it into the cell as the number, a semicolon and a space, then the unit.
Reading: 8; bar
